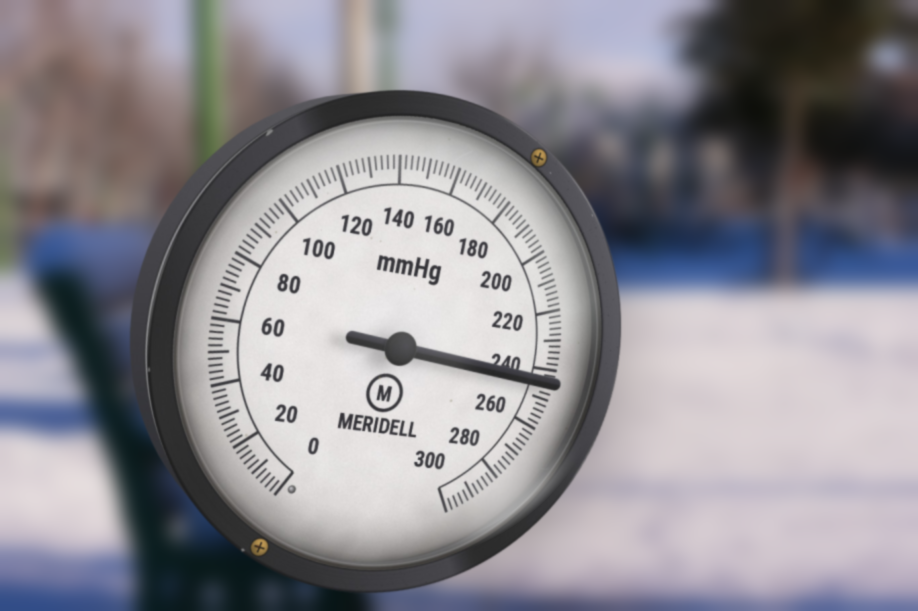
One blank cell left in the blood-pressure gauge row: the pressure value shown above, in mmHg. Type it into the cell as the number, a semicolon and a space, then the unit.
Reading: 244; mmHg
